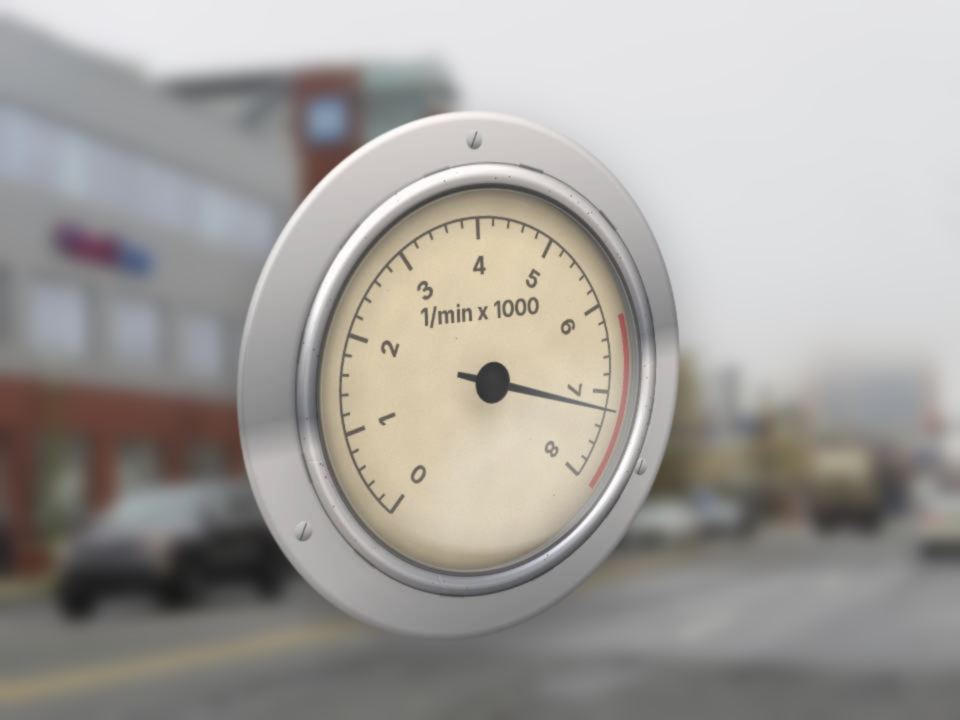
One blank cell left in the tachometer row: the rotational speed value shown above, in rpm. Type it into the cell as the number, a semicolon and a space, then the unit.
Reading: 7200; rpm
